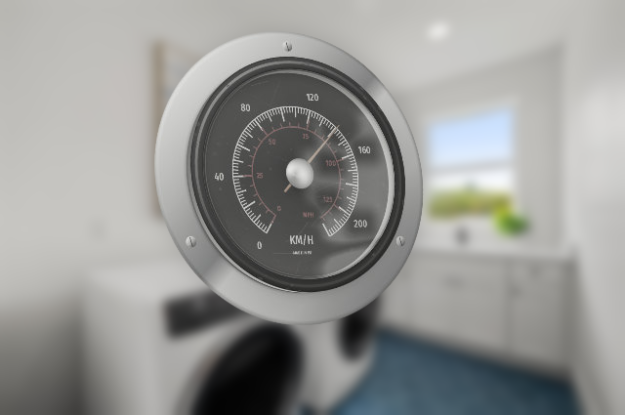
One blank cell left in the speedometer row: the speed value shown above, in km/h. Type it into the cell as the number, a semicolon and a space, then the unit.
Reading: 140; km/h
